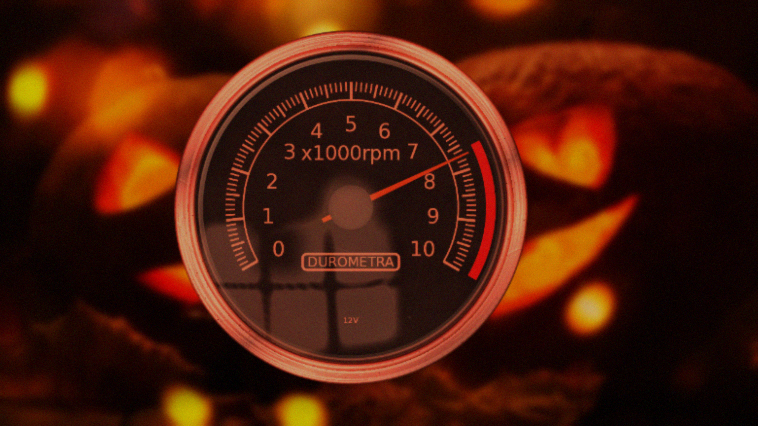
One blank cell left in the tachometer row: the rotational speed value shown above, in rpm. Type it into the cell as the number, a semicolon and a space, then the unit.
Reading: 7700; rpm
